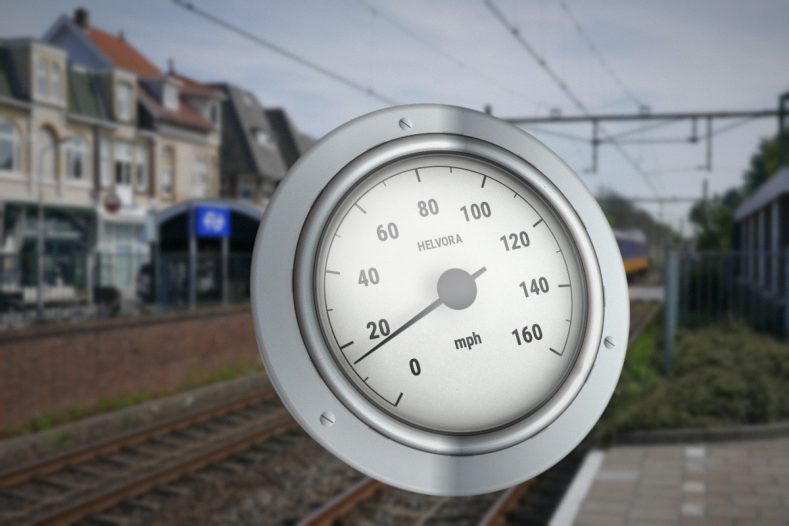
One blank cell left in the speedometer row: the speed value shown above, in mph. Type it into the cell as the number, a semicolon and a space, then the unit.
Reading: 15; mph
